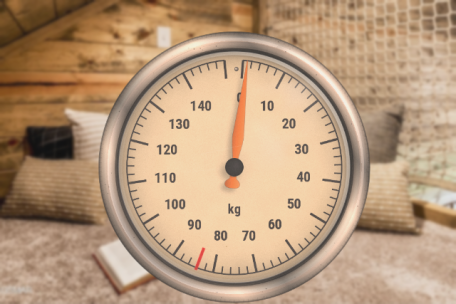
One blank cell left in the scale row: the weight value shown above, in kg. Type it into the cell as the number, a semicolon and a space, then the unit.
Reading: 1; kg
